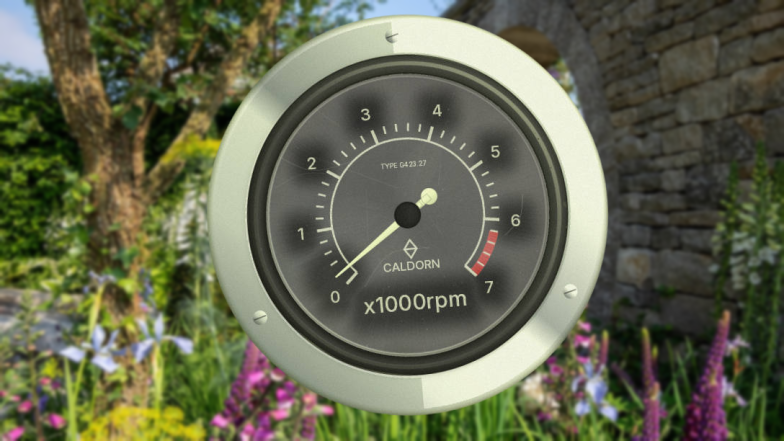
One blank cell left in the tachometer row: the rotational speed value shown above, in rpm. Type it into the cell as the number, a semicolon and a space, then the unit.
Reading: 200; rpm
